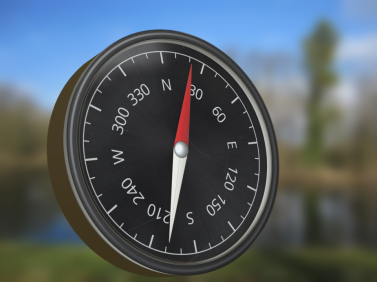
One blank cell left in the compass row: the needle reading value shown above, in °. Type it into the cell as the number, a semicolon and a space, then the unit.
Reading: 20; °
